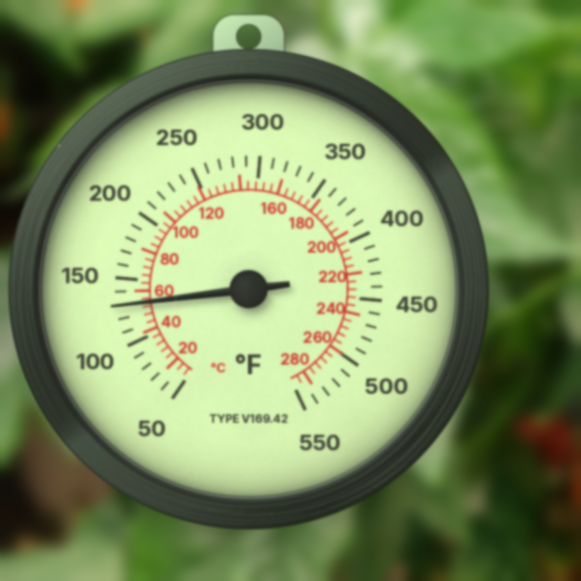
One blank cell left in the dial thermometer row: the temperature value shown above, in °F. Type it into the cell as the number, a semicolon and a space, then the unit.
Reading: 130; °F
